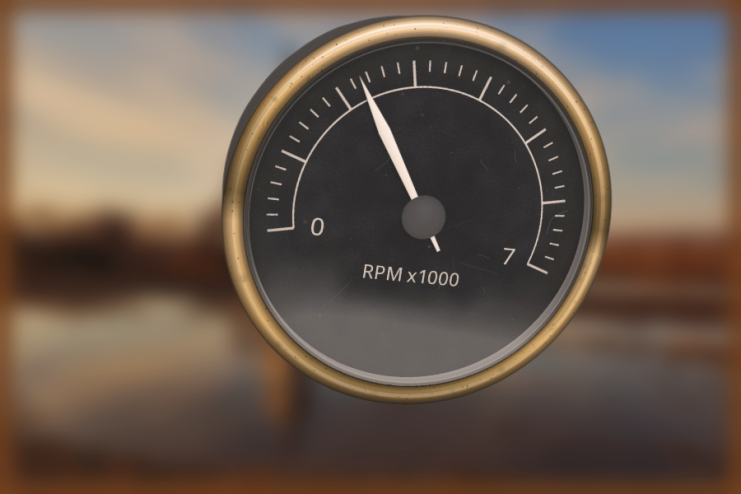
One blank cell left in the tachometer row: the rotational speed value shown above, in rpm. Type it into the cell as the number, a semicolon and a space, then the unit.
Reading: 2300; rpm
